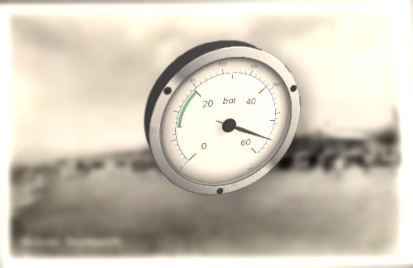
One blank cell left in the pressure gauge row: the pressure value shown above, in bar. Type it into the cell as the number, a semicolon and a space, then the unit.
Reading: 55; bar
